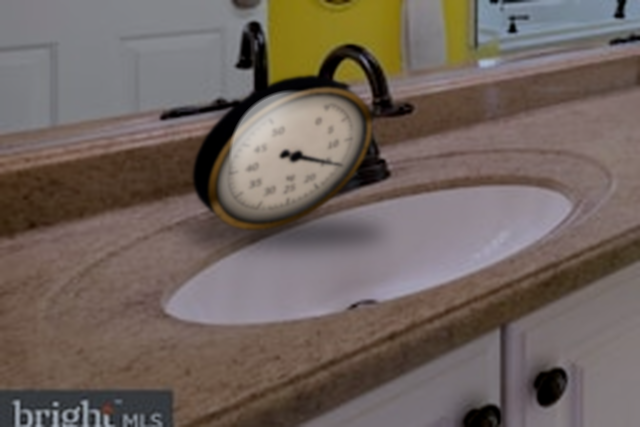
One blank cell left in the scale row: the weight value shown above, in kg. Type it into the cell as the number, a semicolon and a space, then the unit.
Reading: 15; kg
